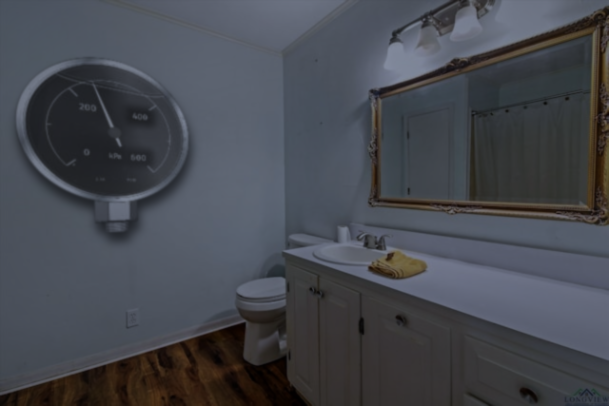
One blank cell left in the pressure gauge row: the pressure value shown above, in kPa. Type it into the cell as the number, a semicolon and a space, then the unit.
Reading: 250; kPa
